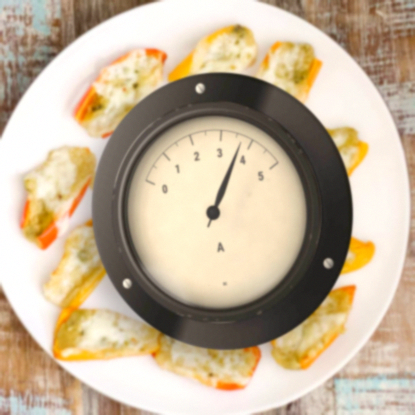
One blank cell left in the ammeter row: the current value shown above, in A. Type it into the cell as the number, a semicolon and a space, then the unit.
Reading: 3.75; A
